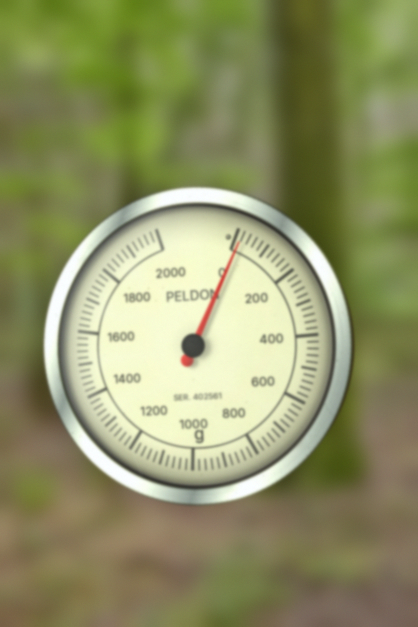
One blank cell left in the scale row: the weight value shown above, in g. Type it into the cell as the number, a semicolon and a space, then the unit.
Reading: 20; g
